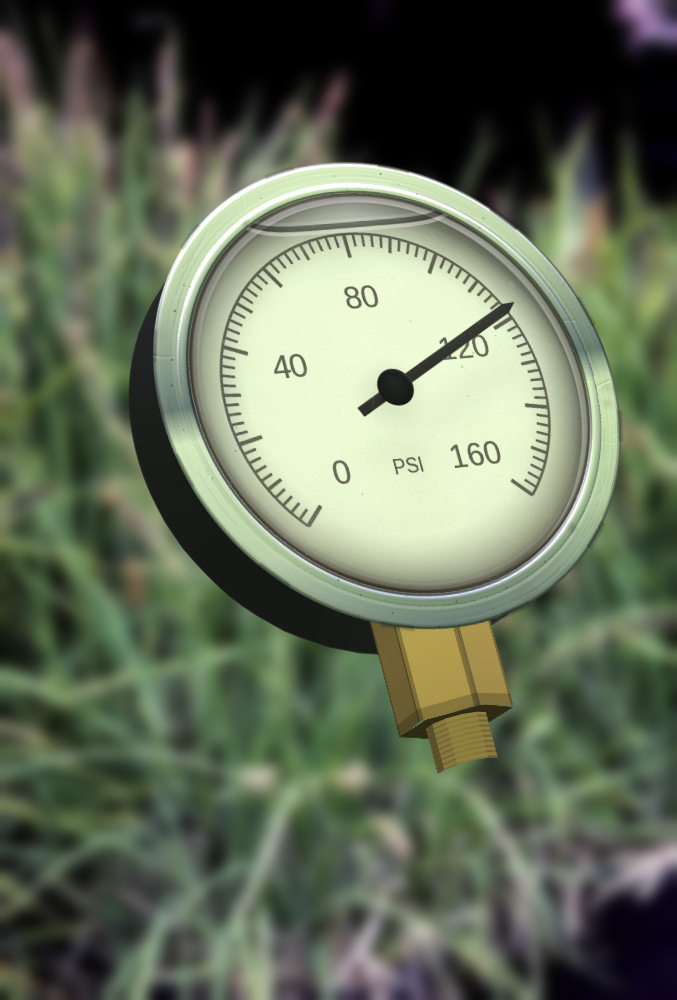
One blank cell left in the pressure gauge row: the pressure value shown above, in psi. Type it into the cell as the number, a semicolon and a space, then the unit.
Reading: 118; psi
